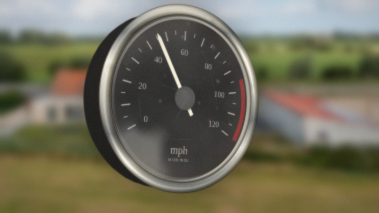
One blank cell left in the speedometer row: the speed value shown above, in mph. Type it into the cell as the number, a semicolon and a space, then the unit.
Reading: 45; mph
